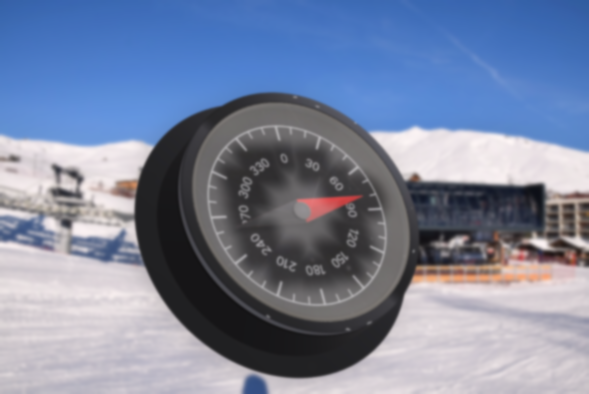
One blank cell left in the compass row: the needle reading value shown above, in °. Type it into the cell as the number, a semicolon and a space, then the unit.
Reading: 80; °
